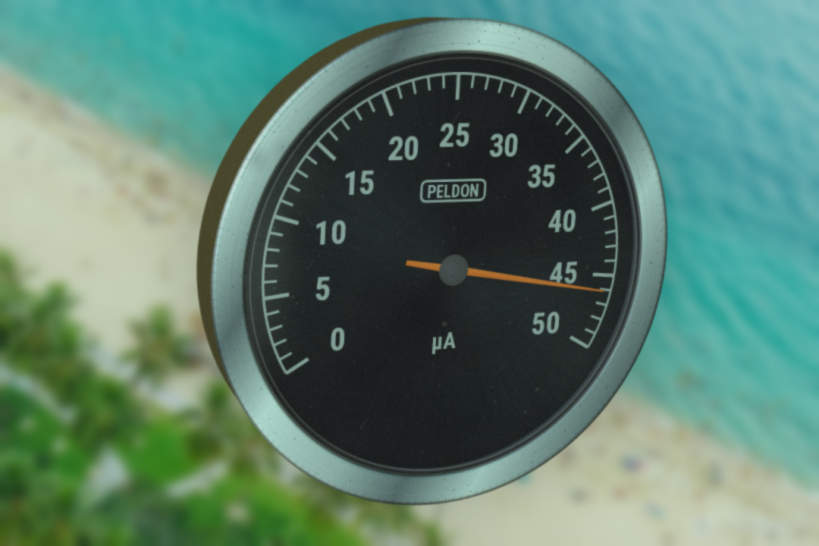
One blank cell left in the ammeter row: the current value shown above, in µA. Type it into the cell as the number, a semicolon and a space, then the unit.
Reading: 46; µA
